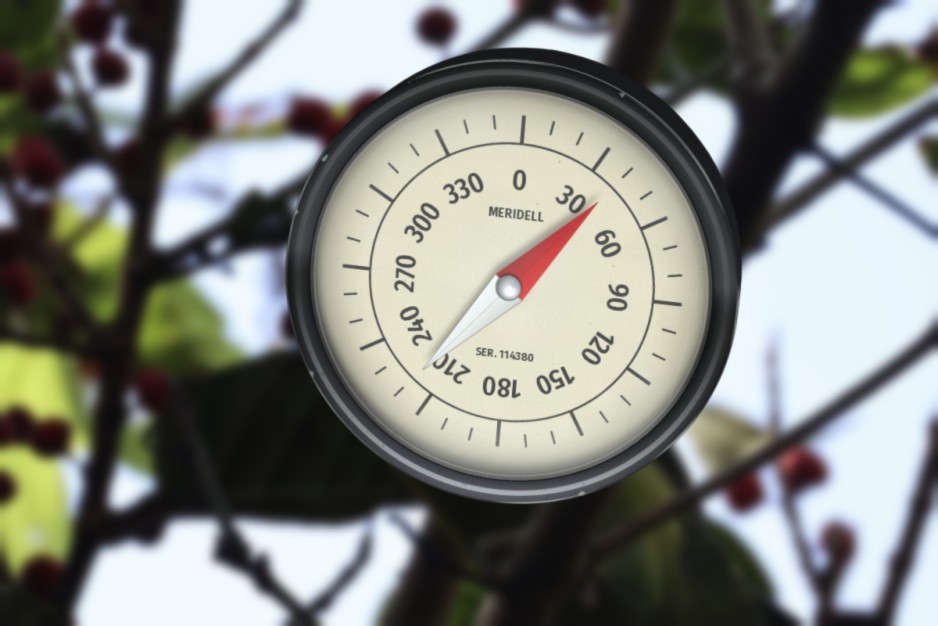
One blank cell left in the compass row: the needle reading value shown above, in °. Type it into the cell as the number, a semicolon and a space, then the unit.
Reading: 40; °
